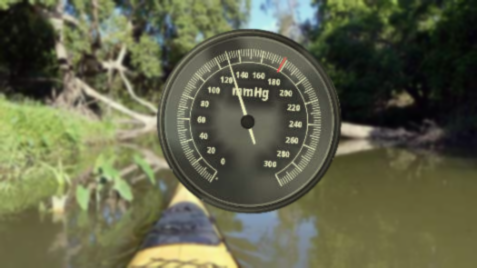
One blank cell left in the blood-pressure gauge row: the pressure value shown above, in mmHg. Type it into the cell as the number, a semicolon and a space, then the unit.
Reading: 130; mmHg
